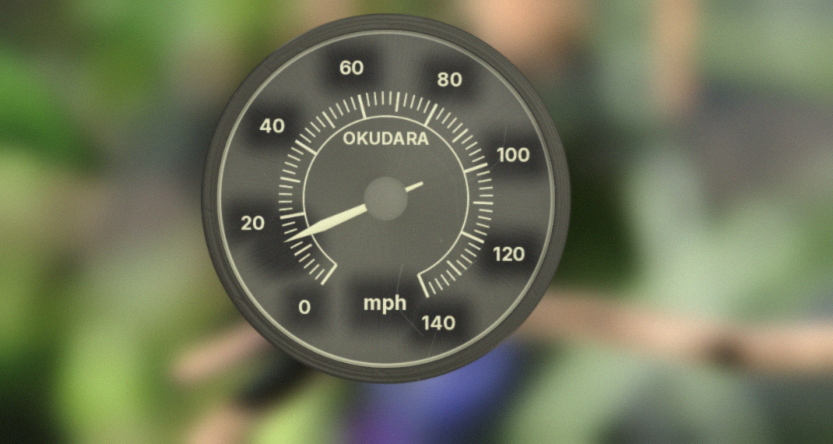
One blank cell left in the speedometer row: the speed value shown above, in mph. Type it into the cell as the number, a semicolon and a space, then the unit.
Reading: 14; mph
